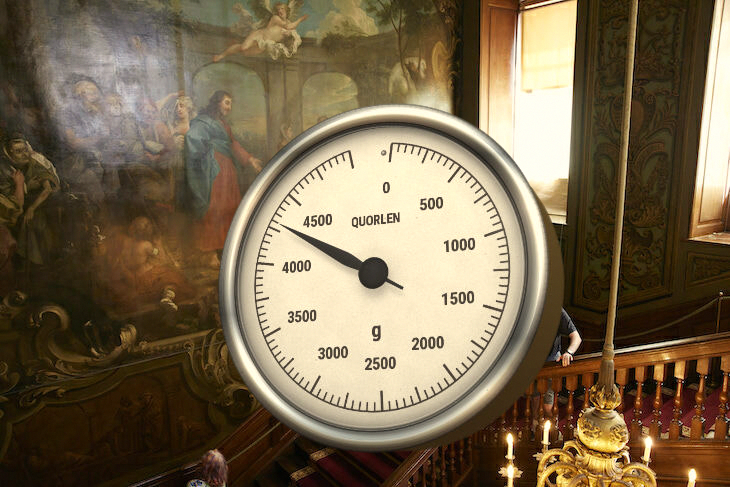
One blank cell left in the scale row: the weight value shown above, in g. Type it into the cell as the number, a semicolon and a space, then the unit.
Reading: 4300; g
